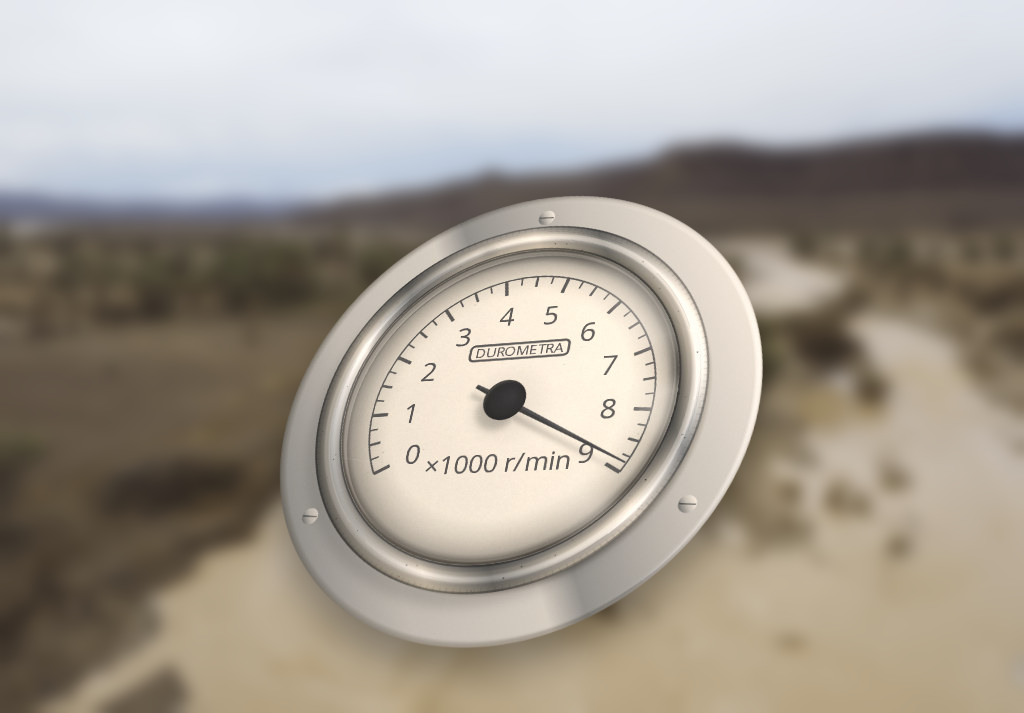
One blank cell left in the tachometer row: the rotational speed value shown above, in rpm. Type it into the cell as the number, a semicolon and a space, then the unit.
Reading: 8875; rpm
